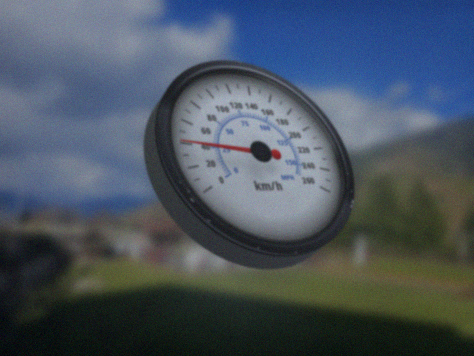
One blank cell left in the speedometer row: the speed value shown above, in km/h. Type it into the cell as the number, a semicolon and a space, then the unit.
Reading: 40; km/h
